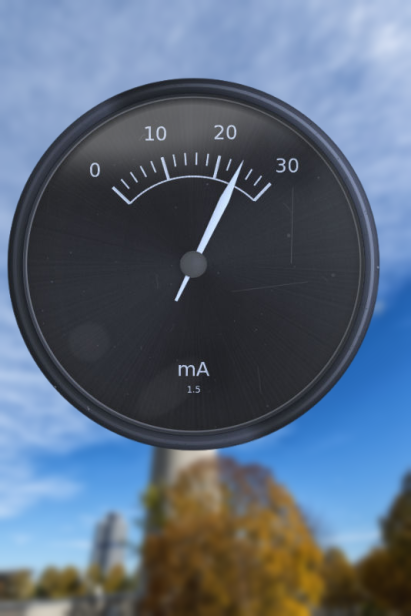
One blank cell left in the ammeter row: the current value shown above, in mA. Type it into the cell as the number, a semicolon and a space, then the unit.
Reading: 24; mA
